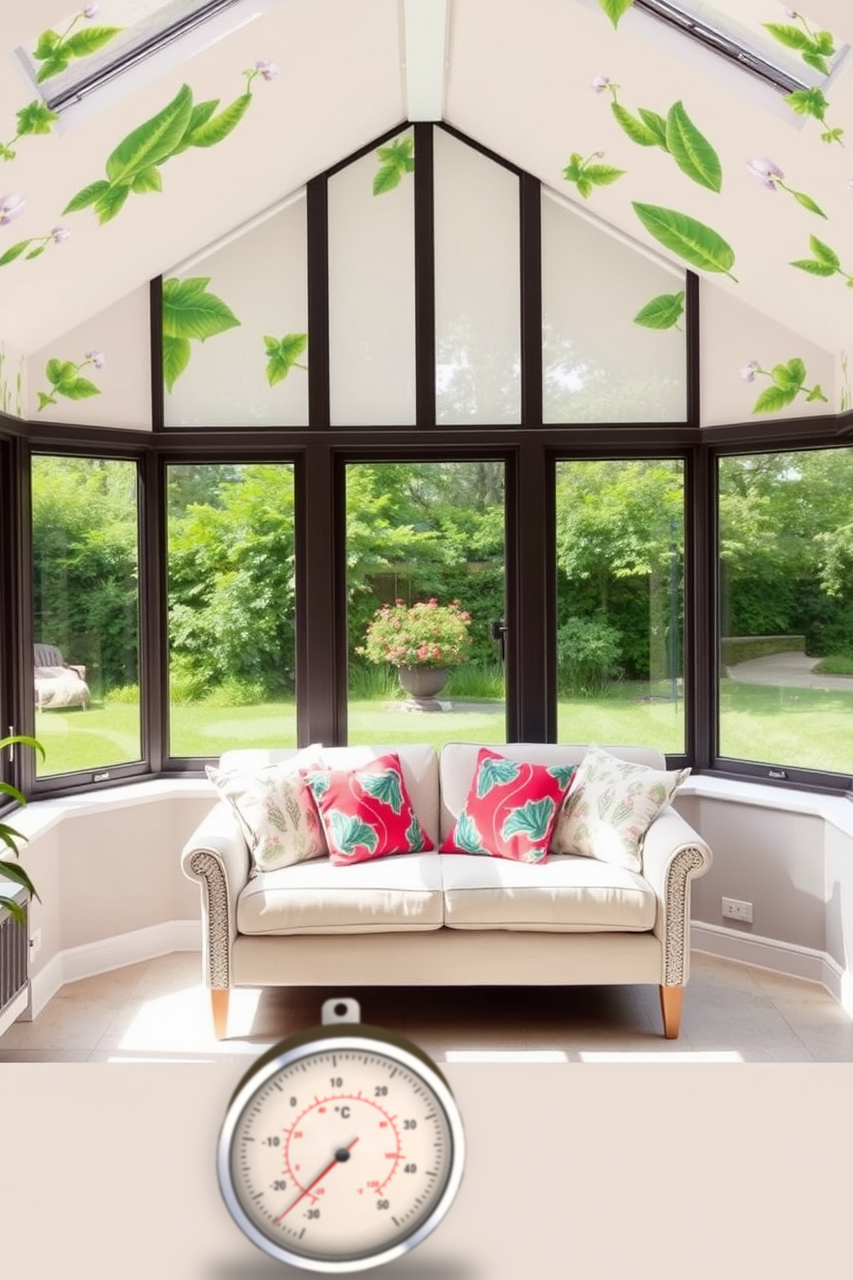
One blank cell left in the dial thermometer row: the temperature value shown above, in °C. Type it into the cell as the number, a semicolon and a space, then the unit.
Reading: -25; °C
